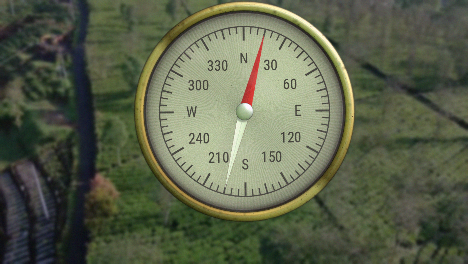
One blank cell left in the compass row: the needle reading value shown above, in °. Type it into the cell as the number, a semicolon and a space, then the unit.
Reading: 15; °
